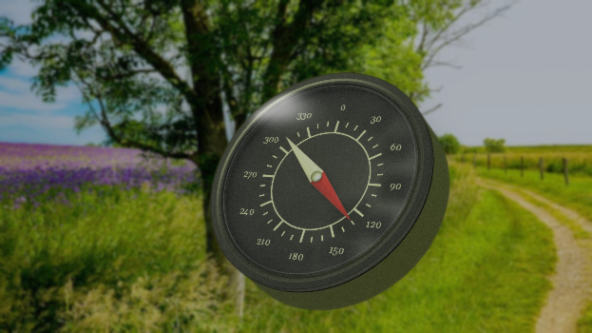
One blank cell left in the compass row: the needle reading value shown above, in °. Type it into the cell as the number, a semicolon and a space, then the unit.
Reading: 130; °
